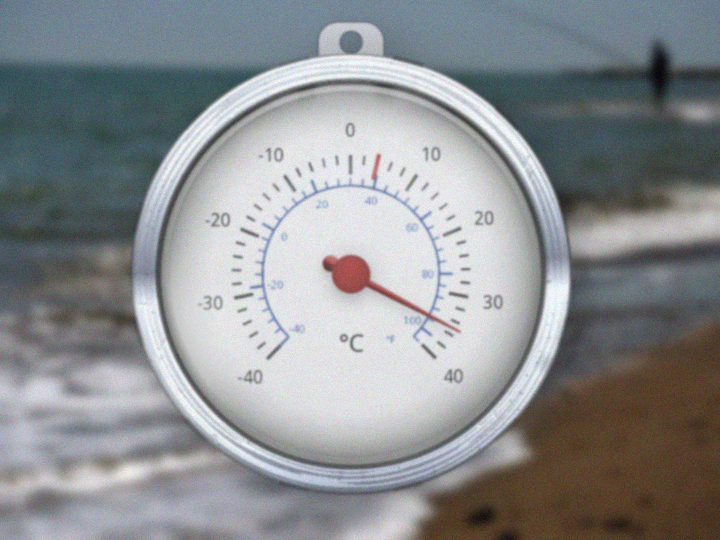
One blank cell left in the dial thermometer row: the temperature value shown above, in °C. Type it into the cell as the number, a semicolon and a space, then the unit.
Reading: 35; °C
